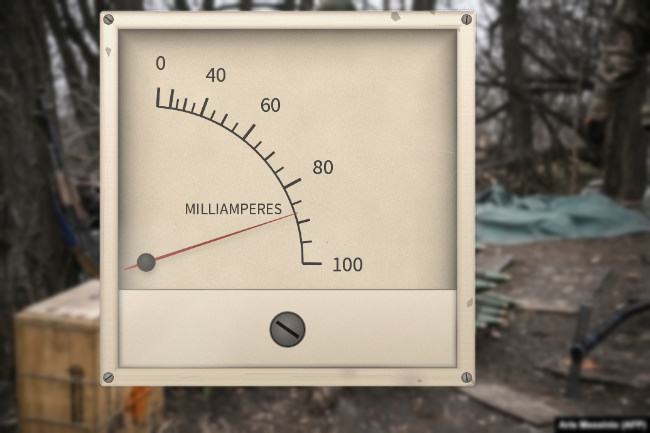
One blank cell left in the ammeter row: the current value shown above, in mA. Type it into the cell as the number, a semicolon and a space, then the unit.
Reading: 87.5; mA
